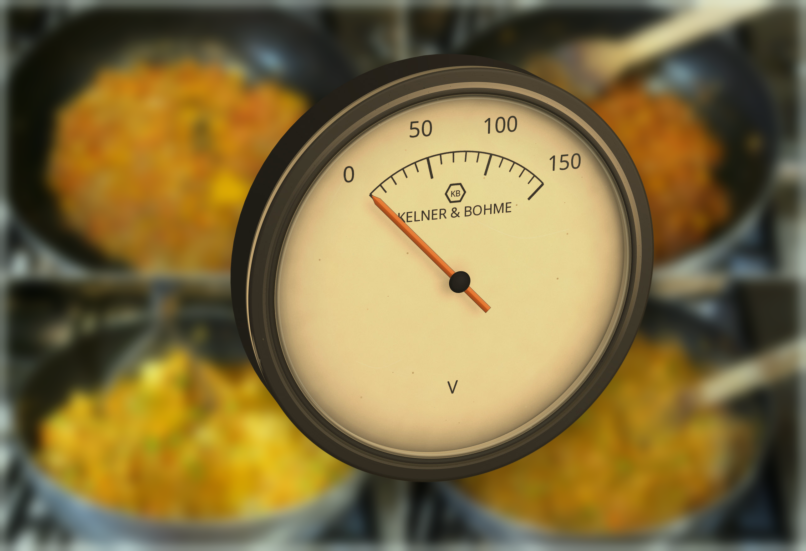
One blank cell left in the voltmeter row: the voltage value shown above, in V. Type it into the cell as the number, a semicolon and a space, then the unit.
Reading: 0; V
